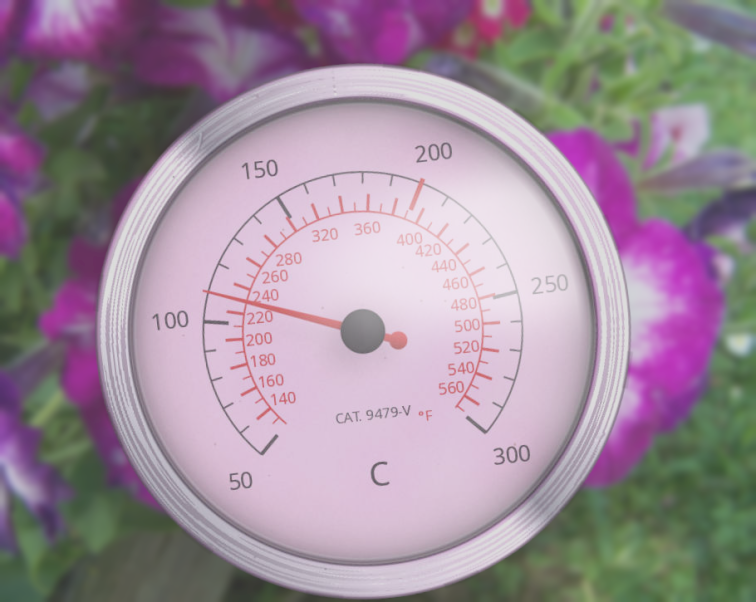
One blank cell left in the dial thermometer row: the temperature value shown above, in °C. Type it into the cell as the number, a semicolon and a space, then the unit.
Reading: 110; °C
